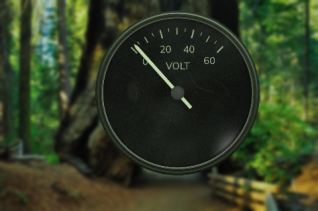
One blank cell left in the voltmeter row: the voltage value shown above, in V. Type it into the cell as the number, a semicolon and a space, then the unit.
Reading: 2.5; V
